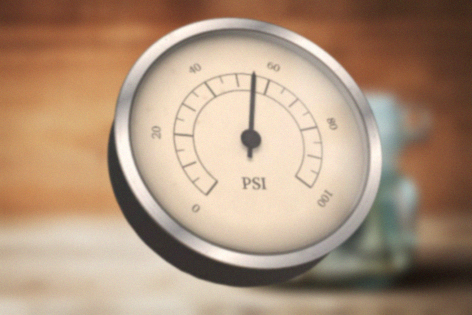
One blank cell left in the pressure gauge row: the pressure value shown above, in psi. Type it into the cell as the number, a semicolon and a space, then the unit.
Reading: 55; psi
